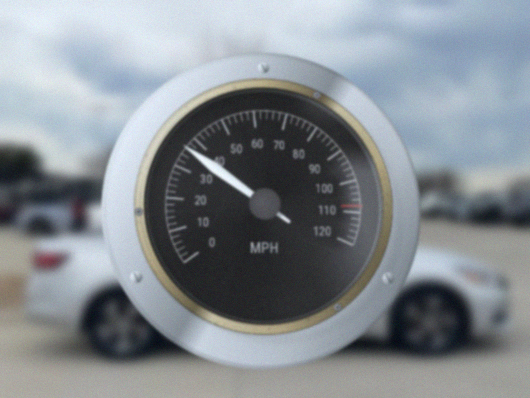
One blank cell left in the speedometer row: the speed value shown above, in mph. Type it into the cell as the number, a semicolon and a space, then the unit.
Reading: 36; mph
